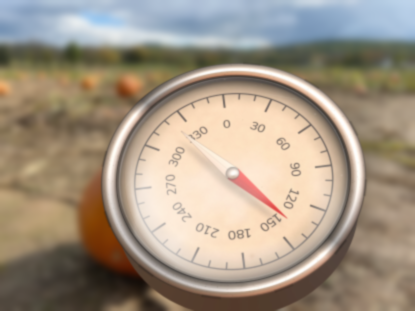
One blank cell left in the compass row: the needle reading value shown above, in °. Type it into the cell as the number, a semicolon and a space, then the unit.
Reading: 140; °
